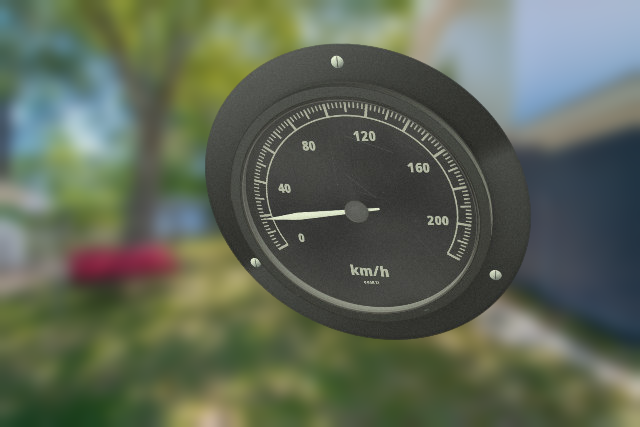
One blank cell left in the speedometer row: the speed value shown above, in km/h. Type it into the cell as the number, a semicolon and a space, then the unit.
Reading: 20; km/h
